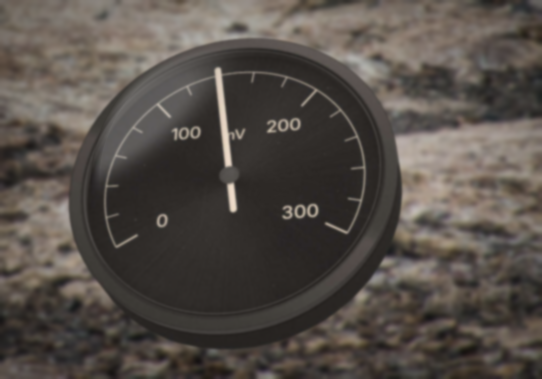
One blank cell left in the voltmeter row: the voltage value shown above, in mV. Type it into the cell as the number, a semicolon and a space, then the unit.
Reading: 140; mV
